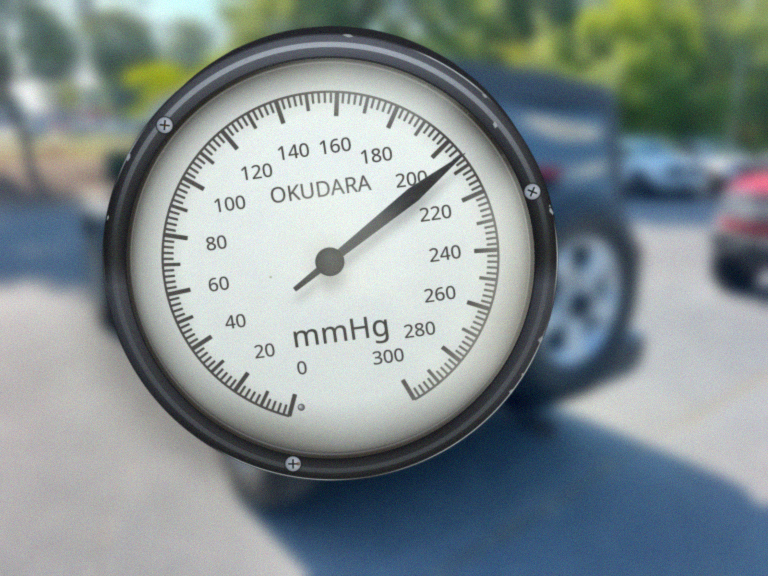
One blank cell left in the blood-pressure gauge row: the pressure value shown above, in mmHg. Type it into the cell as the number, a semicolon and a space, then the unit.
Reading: 206; mmHg
